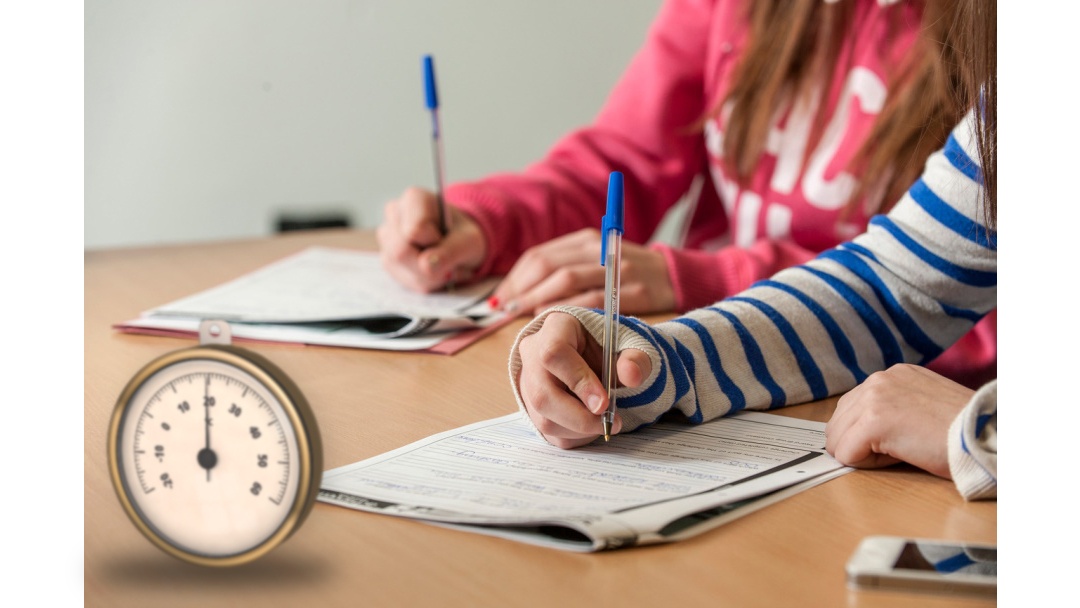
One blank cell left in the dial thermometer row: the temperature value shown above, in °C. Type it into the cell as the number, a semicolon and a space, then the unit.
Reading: 20; °C
